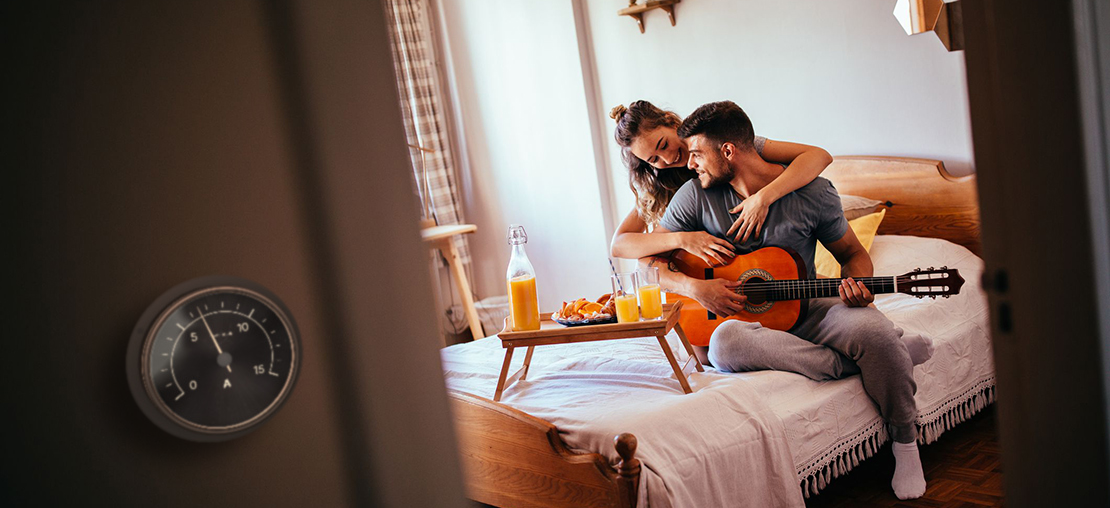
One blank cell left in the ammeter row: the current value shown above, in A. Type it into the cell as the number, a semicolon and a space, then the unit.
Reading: 6.5; A
